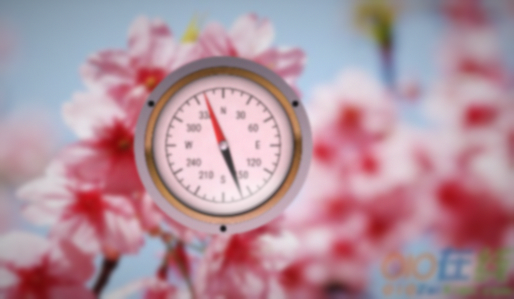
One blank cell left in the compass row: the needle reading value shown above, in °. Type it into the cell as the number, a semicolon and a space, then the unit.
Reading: 340; °
